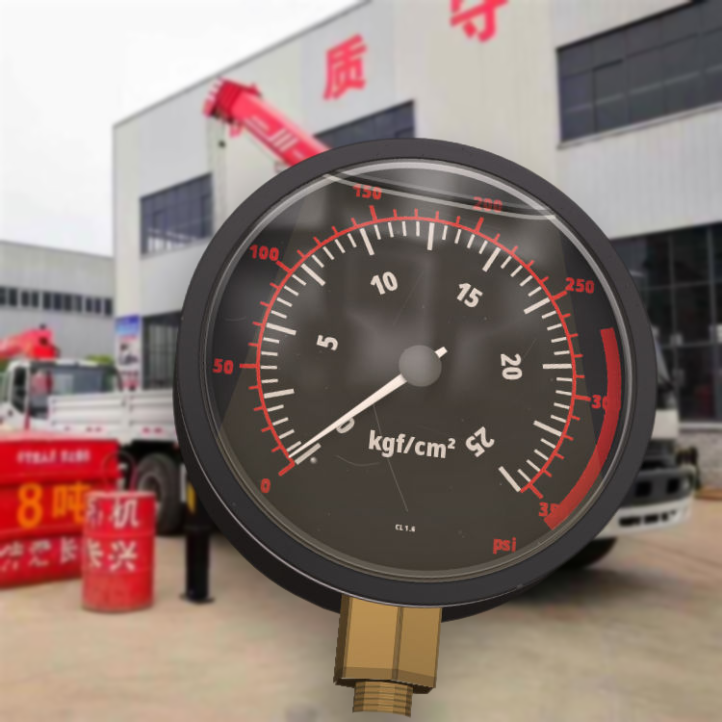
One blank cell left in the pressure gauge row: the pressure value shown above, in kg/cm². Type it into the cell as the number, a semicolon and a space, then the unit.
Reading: 0.25; kg/cm²
